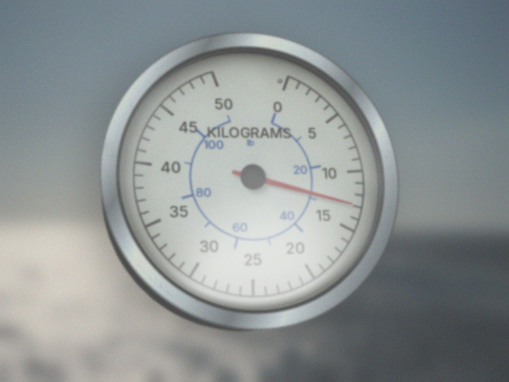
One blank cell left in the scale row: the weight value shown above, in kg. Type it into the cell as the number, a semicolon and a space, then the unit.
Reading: 13; kg
